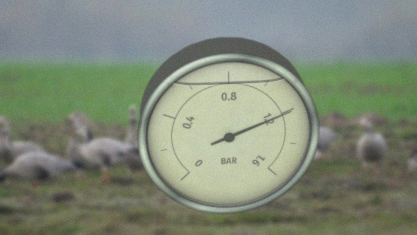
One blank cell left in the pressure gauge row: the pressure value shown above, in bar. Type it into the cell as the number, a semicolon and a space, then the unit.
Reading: 1.2; bar
